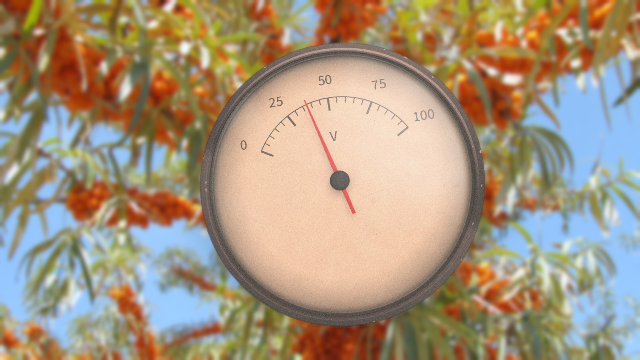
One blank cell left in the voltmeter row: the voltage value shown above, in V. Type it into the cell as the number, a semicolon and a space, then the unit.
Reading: 37.5; V
